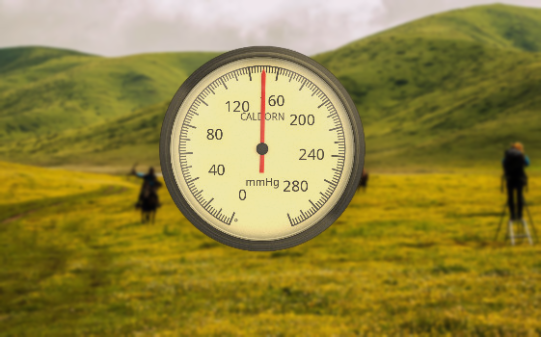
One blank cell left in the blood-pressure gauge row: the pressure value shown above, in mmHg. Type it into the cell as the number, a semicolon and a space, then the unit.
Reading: 150; mmHg
